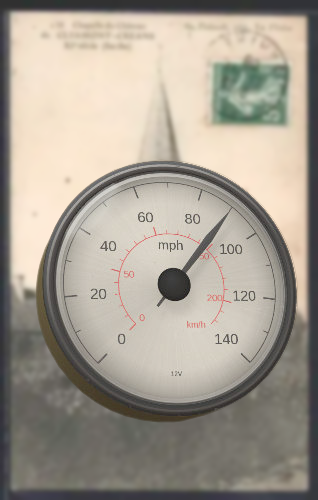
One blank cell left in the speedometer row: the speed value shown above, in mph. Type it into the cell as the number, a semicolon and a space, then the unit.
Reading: 90; mph
